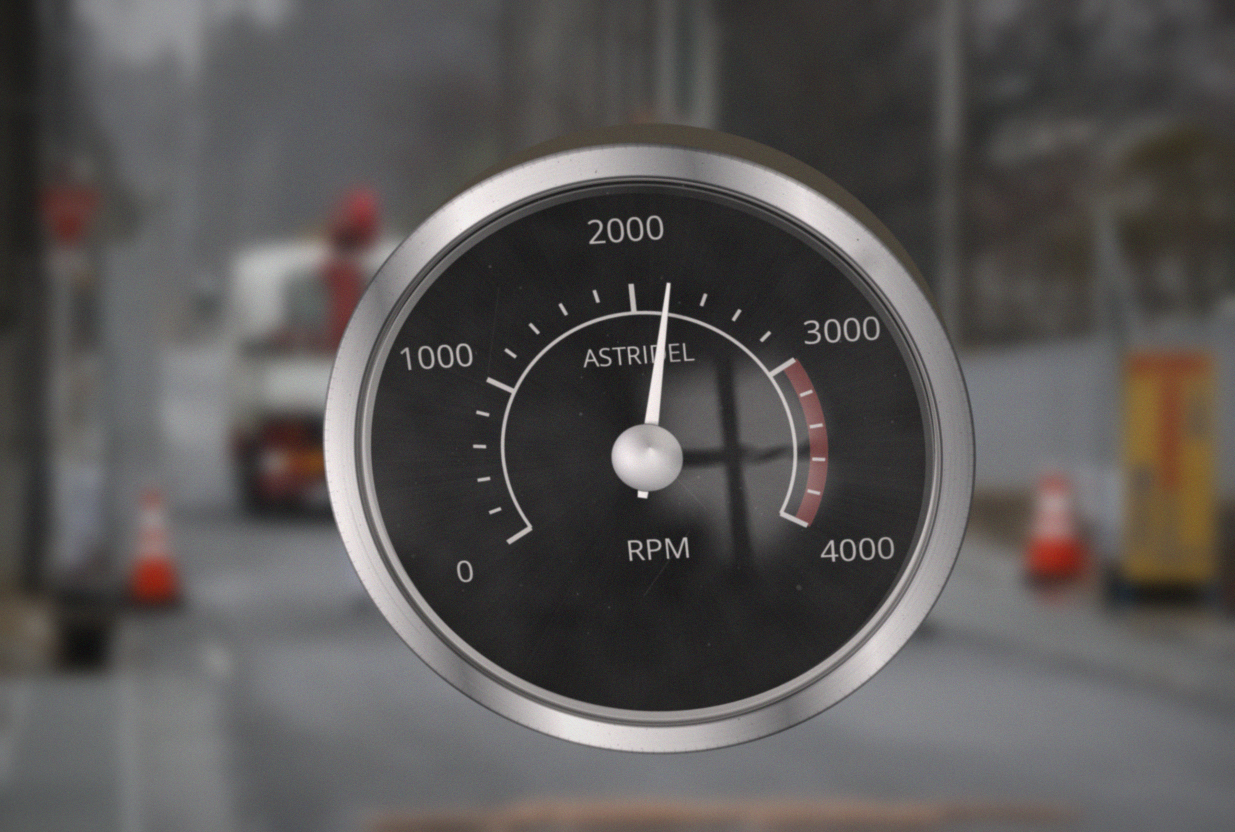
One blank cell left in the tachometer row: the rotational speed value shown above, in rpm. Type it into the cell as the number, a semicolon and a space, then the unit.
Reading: 2200; rpm
